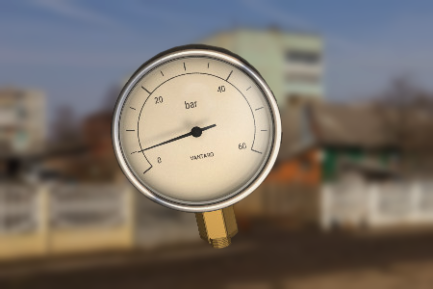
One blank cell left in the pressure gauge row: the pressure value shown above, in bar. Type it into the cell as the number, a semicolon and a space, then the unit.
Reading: 5; bar
